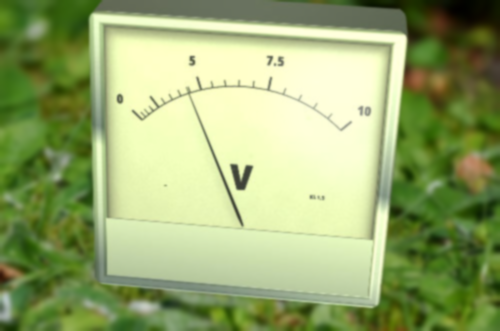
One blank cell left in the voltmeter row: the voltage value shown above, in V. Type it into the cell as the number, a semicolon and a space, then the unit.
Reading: 4.5; V
